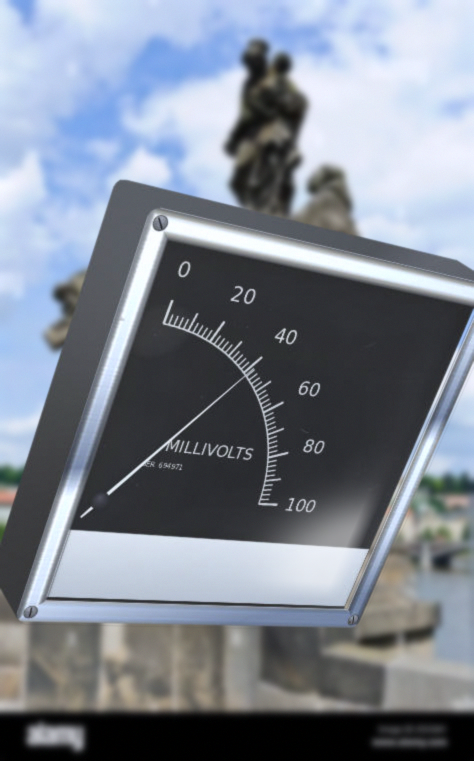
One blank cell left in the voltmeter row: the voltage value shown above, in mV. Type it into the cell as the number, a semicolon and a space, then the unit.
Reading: 40; mV
